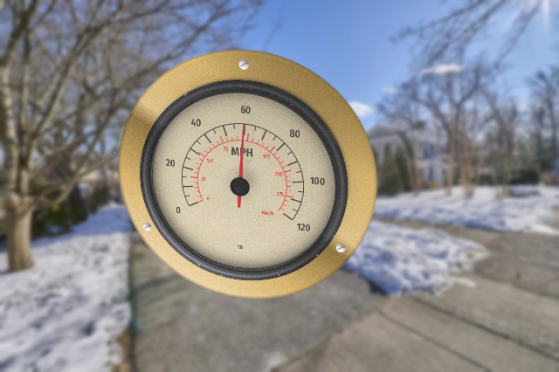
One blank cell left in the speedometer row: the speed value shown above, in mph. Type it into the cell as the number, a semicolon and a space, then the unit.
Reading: 60; mph
